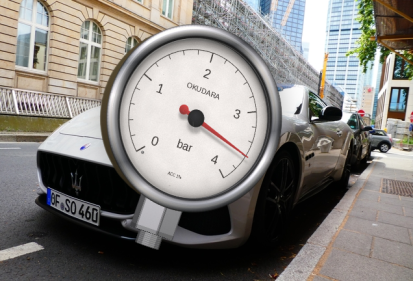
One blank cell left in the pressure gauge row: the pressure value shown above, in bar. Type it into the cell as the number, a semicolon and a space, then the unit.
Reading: 3.6; bar
